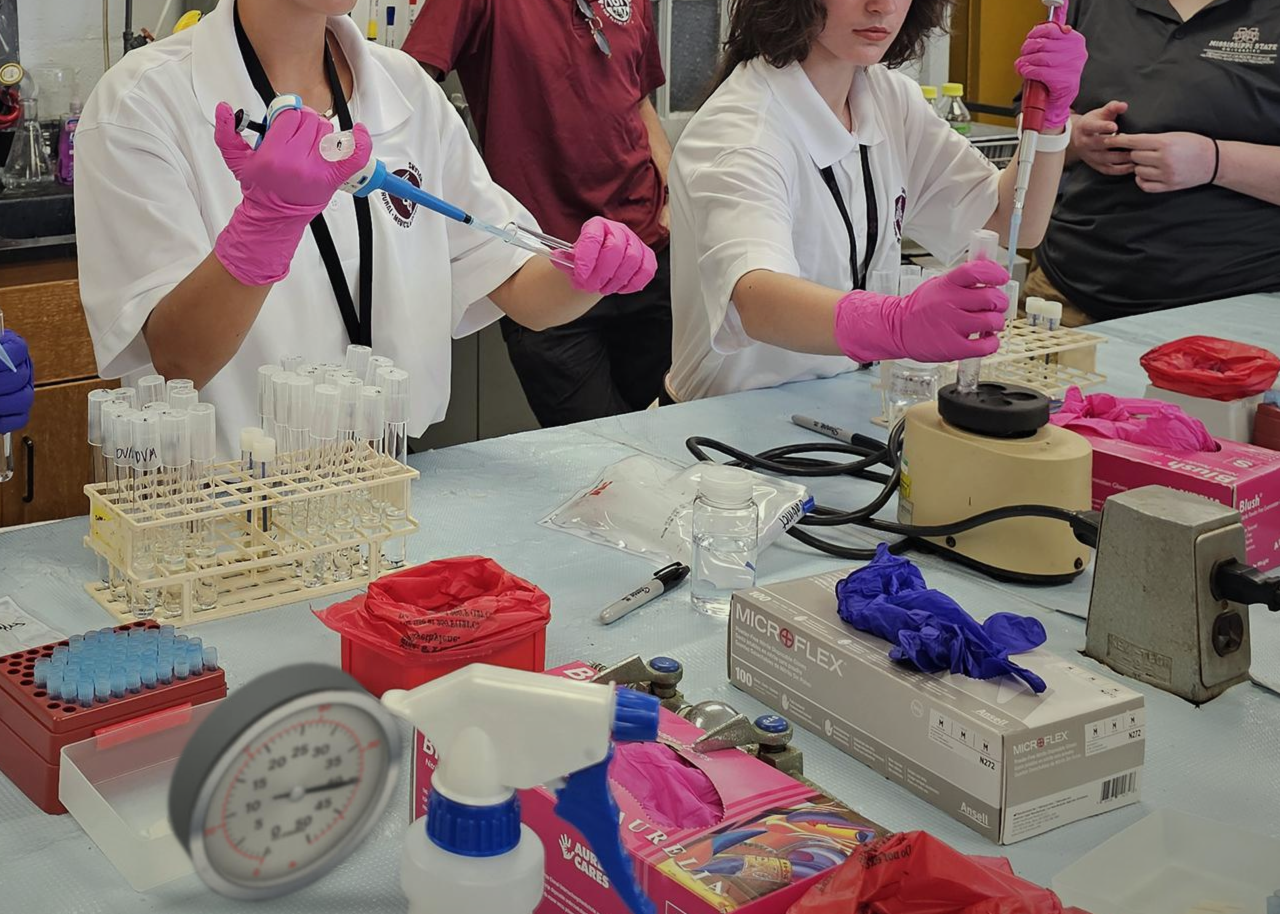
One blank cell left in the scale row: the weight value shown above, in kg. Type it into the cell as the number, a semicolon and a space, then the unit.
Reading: 40; kg
